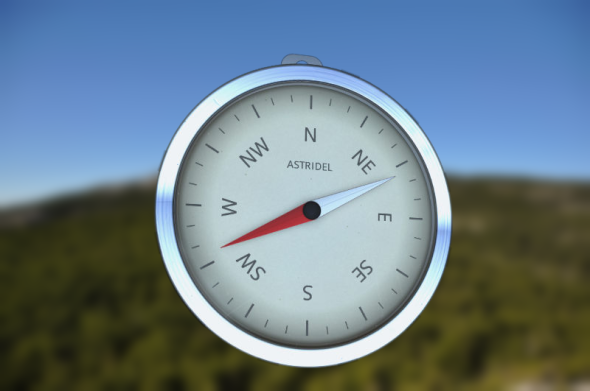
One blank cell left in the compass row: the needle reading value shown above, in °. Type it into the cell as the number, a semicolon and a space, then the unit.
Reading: 245; °
